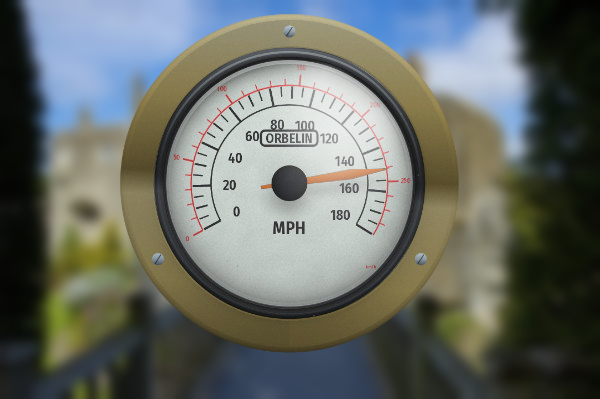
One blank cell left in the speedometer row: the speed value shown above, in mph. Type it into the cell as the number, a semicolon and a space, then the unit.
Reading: 150; mph
